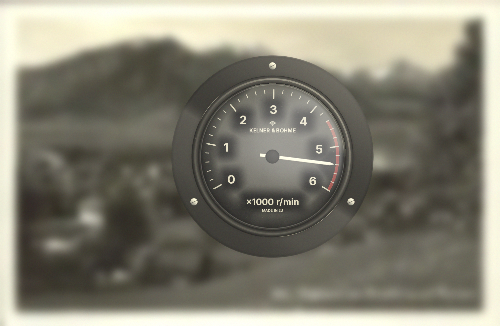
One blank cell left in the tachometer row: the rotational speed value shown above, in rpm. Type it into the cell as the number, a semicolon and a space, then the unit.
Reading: 5400; rpm
